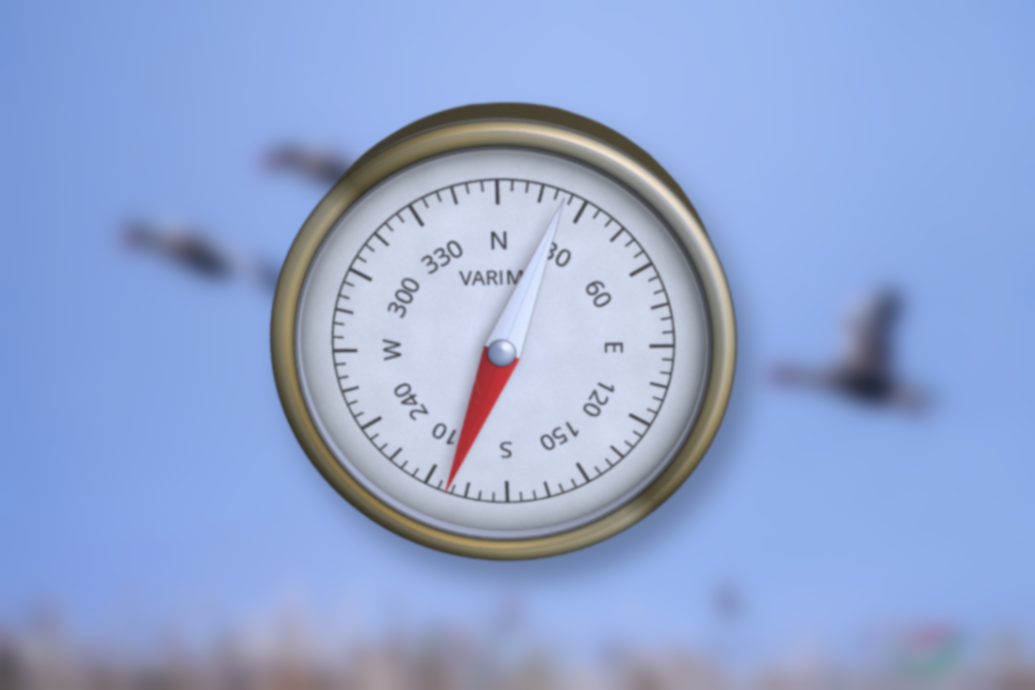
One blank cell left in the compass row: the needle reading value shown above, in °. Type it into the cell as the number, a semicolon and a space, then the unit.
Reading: 202.5; °
